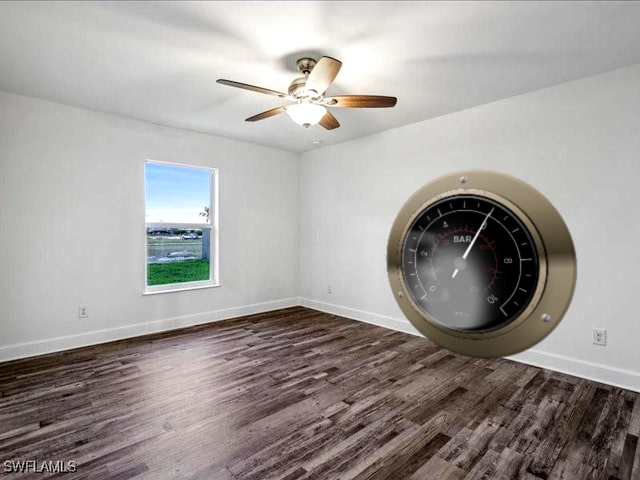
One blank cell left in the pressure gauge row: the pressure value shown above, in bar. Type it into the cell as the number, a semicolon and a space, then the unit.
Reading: 6; bar
